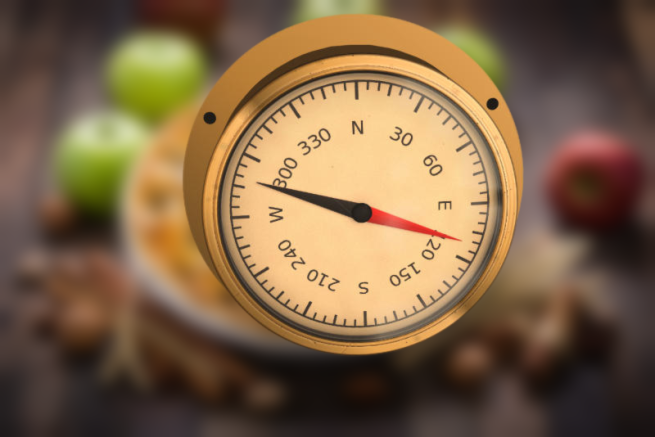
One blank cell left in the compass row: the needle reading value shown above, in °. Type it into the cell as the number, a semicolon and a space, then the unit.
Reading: 110; °
